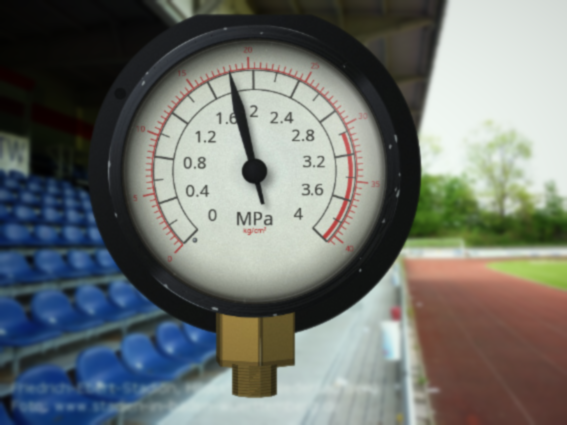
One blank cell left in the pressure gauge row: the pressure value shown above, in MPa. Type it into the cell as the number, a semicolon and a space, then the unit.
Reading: 1.8; MPa
